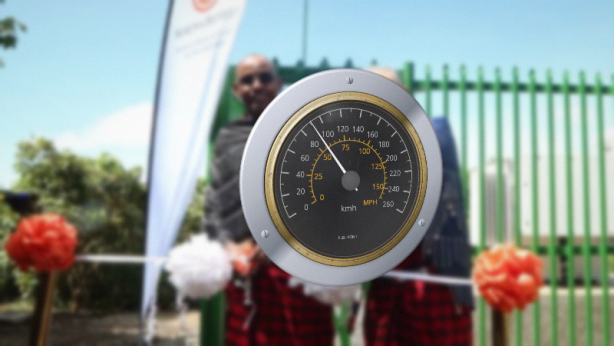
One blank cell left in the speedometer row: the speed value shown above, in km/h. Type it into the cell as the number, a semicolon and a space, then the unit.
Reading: 90; km/h
